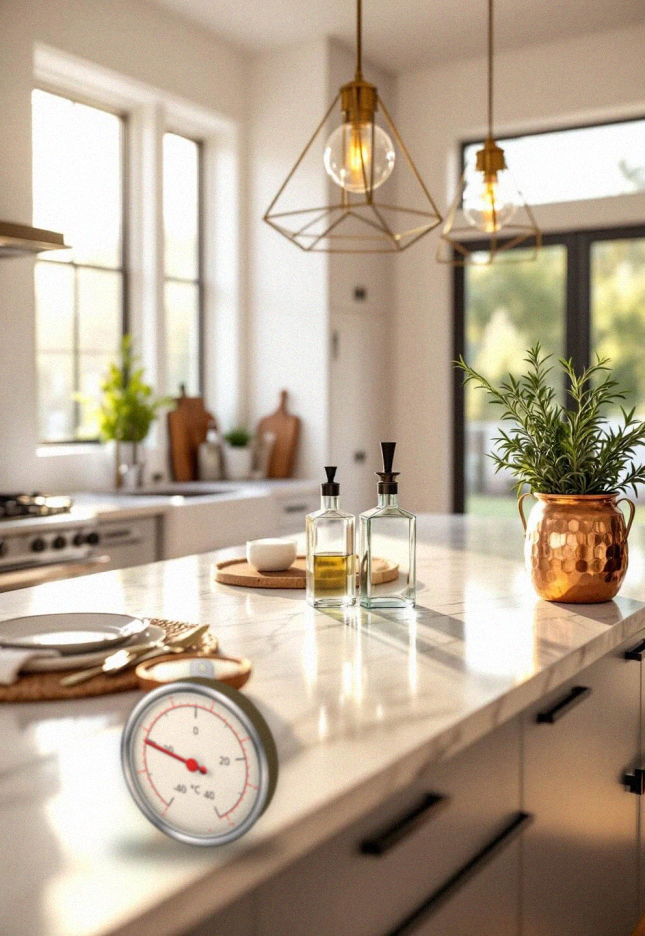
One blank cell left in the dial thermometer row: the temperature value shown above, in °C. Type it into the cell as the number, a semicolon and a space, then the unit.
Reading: -20; °C
